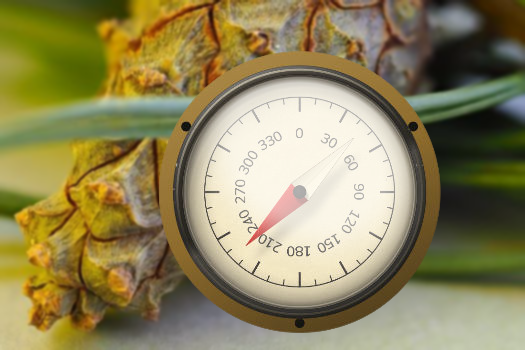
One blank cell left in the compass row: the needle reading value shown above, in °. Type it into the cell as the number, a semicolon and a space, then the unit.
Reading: 225; °
